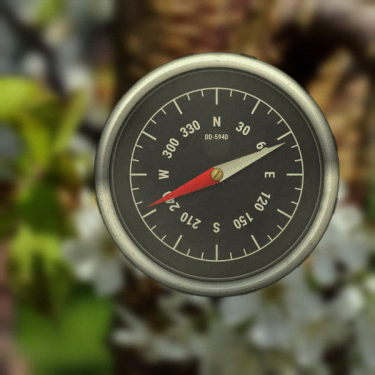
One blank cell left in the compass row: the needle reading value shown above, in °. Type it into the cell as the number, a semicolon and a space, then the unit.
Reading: 245; °
